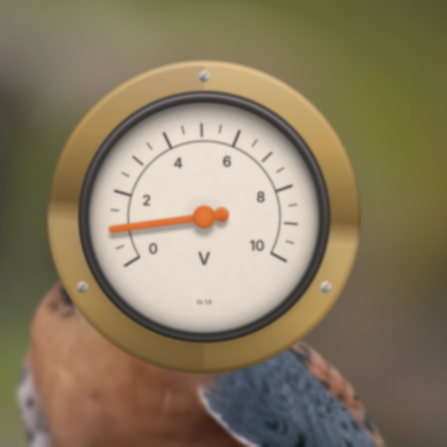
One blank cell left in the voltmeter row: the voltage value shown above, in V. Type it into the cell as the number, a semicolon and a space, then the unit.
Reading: 1; V
